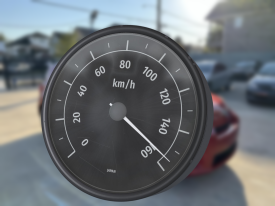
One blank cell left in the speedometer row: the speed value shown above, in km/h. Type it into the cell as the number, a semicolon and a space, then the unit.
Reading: 155; km/h
